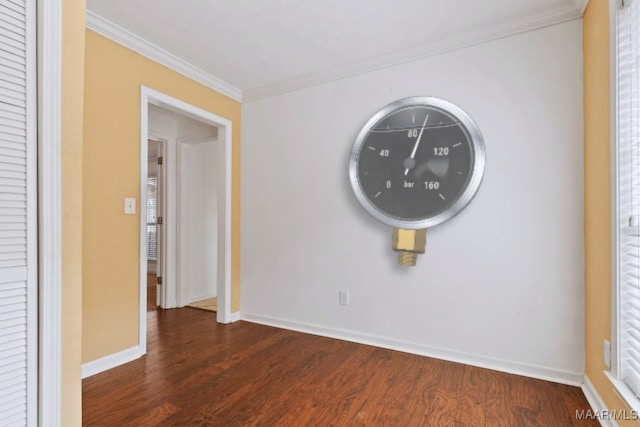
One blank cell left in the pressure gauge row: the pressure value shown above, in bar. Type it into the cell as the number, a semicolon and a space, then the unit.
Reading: 90; bar
